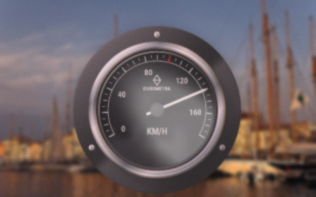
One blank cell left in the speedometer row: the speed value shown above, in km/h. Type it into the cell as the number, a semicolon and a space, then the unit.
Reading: 140; km/h
